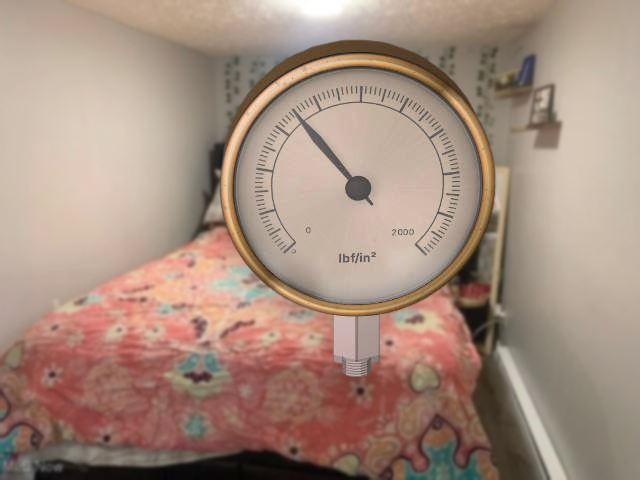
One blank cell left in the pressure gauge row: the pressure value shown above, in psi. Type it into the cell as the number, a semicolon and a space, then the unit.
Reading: 700; psi
